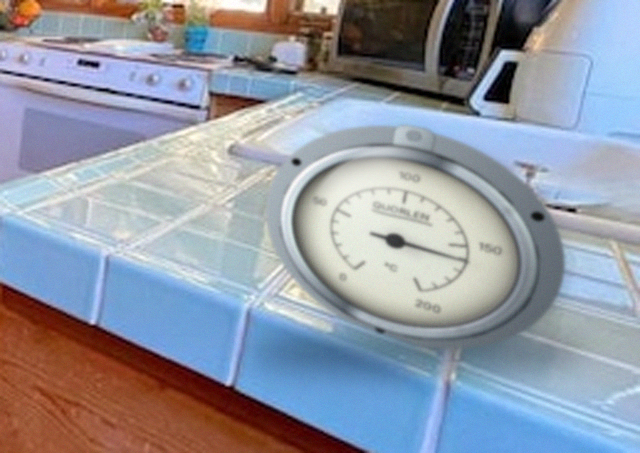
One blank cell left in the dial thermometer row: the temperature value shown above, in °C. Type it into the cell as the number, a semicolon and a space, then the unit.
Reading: 160; °C
